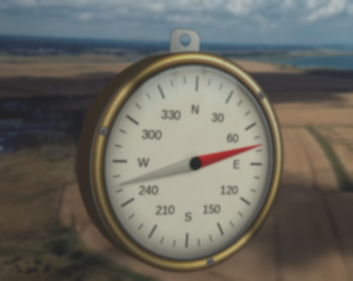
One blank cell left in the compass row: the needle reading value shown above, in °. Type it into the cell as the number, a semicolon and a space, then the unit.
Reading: 75; °
